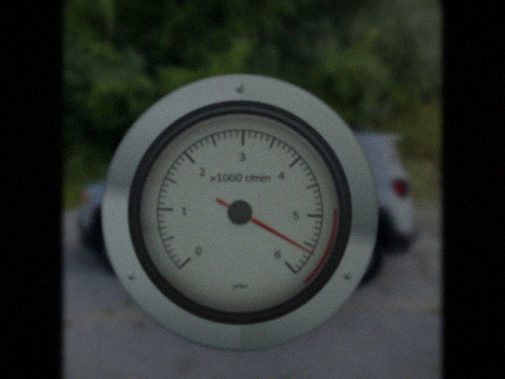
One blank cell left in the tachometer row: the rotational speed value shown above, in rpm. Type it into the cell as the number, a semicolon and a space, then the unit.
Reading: 5600; rpm
